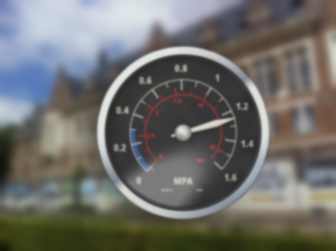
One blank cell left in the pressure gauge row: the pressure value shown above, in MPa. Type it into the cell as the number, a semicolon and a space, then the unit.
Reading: 1.25; MPa
